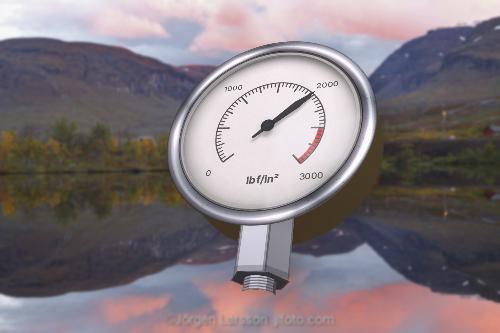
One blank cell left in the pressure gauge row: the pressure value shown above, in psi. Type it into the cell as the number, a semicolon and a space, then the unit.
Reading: 2000; psi
